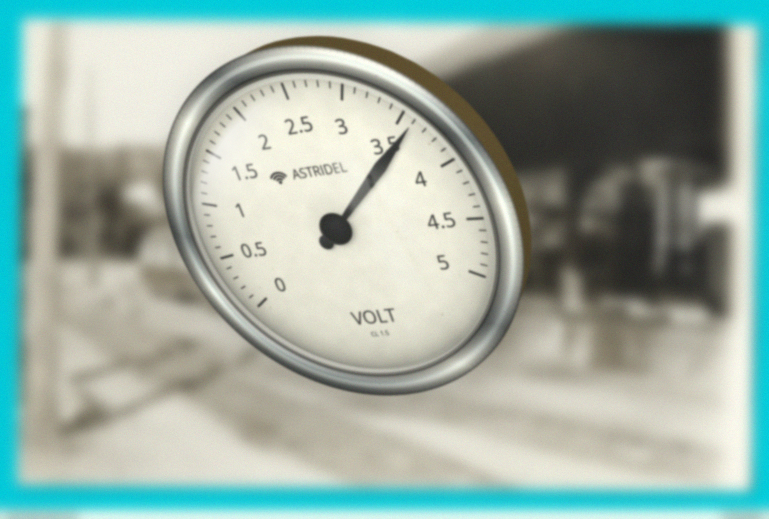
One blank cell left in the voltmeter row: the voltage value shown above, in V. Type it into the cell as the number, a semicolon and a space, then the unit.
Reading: 3.6; V
